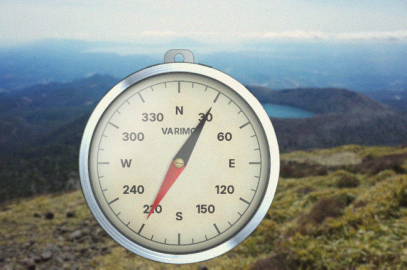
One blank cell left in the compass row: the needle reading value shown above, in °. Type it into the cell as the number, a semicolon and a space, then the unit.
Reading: 210; °
